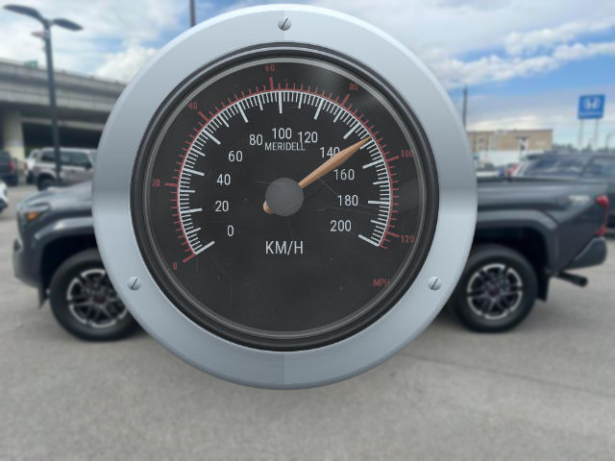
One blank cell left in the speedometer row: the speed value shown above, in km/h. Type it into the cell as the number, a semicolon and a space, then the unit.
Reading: 148; km/h
